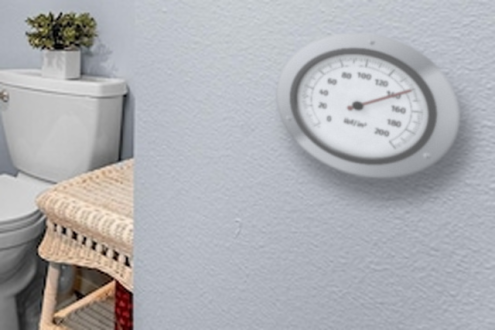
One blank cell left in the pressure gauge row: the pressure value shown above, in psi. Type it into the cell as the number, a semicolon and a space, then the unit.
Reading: 140; psi
